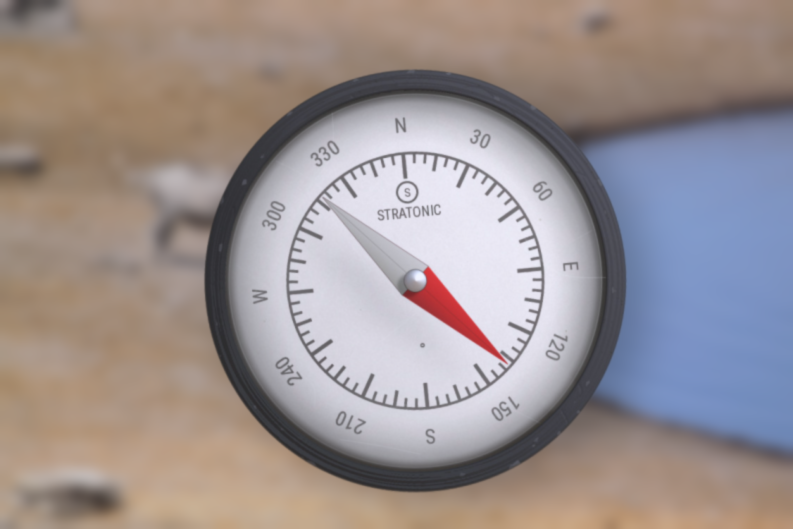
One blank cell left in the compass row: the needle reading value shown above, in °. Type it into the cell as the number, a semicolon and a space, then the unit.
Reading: 137.5; °
